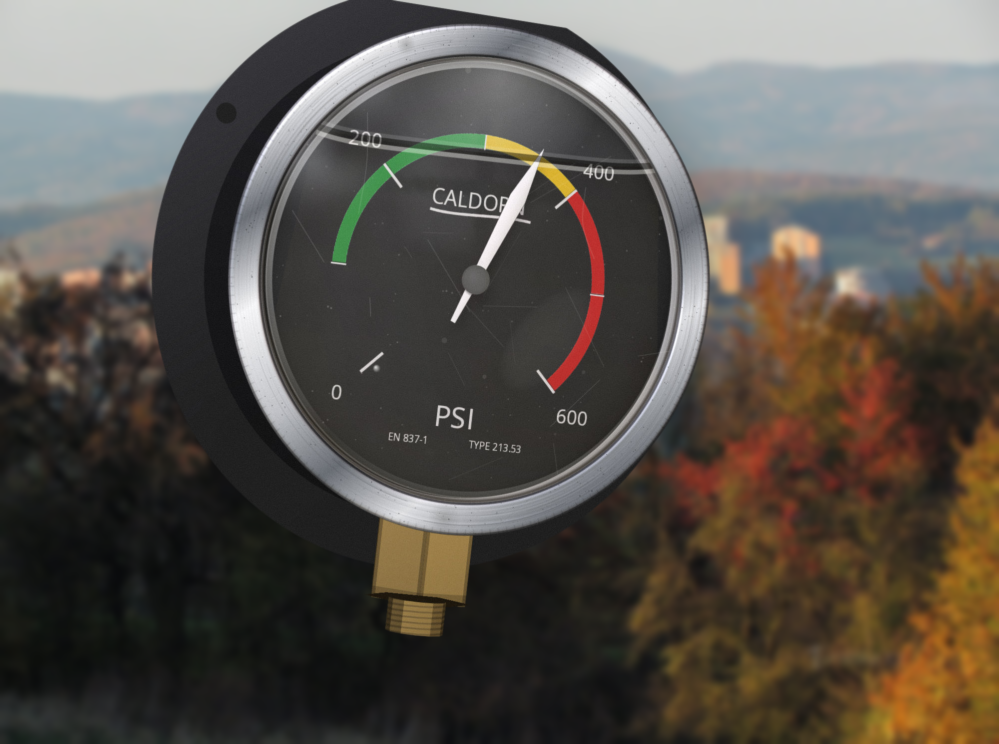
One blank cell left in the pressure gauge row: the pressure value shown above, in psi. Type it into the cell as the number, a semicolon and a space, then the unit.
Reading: 350; psi
